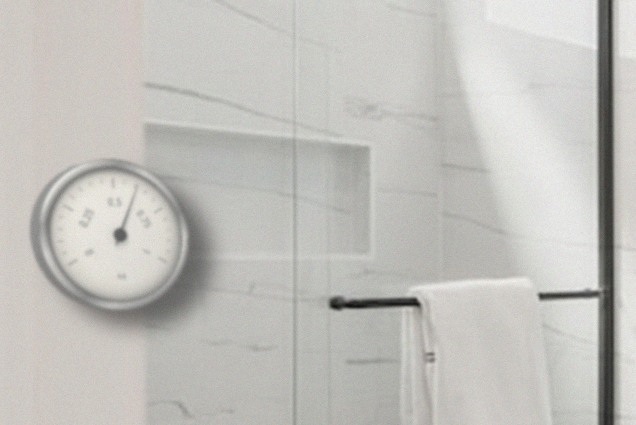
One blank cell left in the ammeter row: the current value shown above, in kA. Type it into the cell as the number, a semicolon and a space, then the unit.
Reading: 0.6; kA
